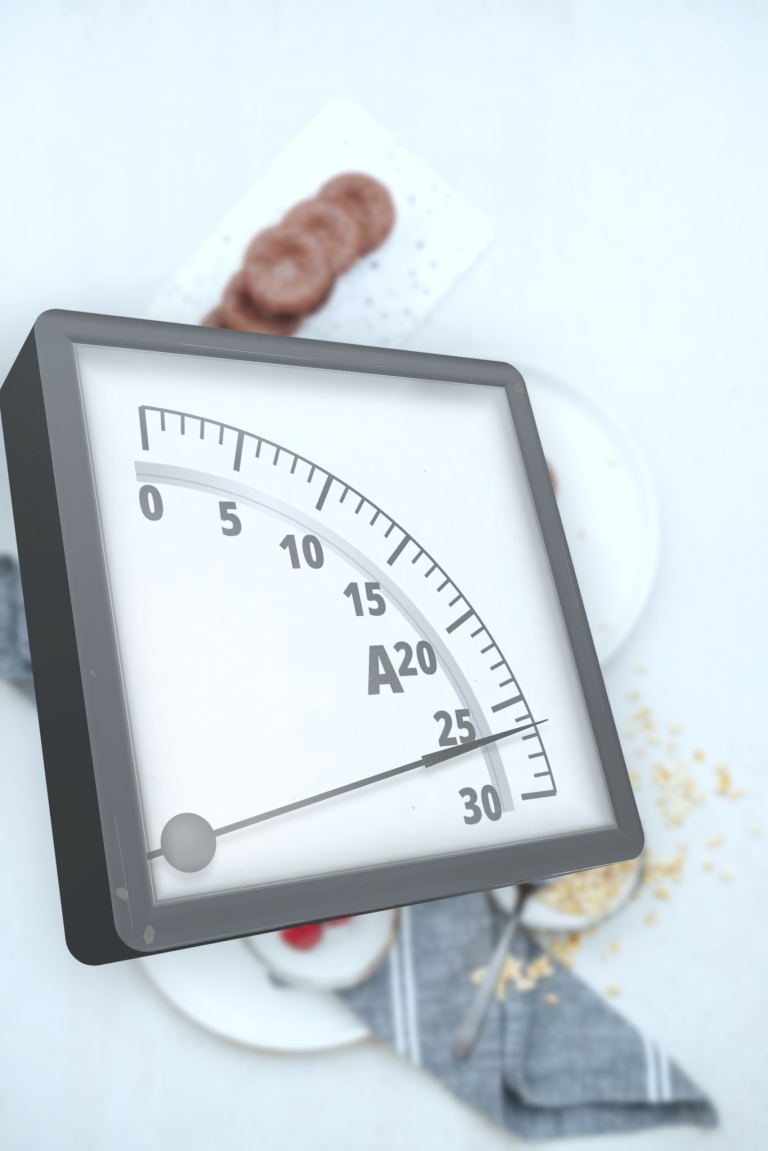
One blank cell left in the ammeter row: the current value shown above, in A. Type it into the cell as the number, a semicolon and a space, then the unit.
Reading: 26.5; A
